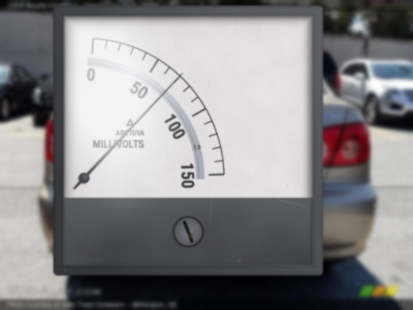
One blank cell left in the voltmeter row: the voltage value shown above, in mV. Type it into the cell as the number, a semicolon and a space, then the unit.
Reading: 70; mV
